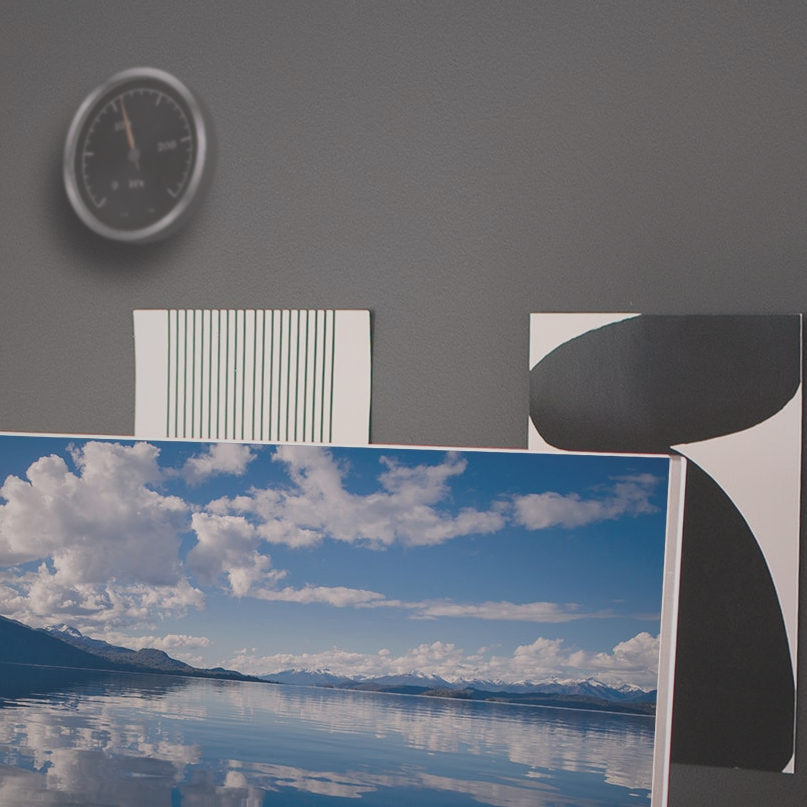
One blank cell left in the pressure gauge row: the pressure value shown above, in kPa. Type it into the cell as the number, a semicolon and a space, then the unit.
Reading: 110; kPa
